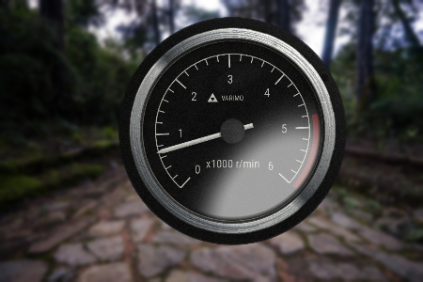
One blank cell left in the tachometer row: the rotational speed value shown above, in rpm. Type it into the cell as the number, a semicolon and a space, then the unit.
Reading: 700; rpm
